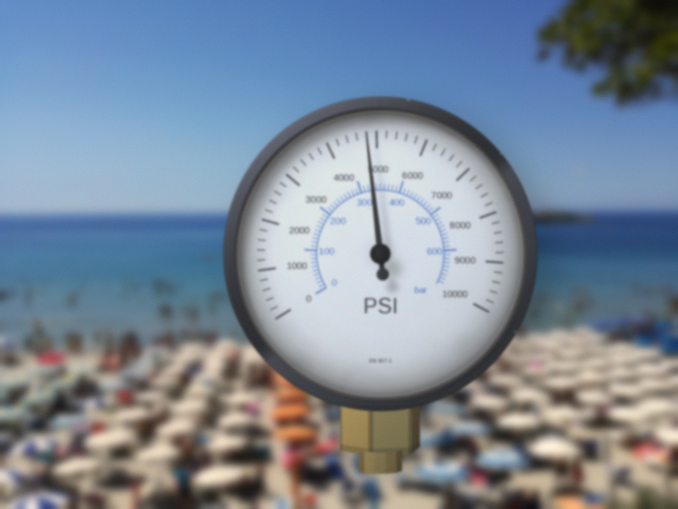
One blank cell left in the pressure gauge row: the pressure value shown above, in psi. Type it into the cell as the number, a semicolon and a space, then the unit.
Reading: 4800; psi
